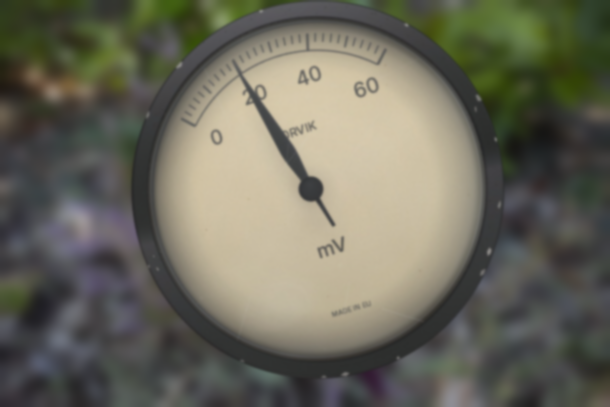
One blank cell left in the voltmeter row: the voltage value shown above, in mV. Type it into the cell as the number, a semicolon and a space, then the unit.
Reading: 20; mV
